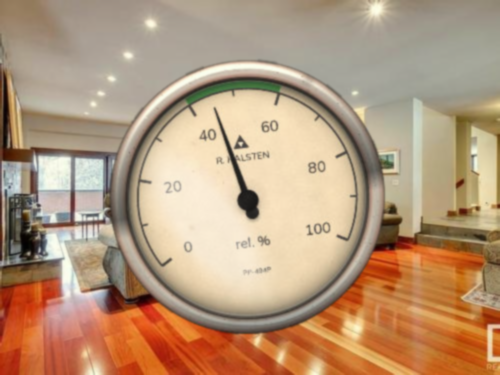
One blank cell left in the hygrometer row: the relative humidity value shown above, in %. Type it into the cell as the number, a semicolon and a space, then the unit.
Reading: 45; %
